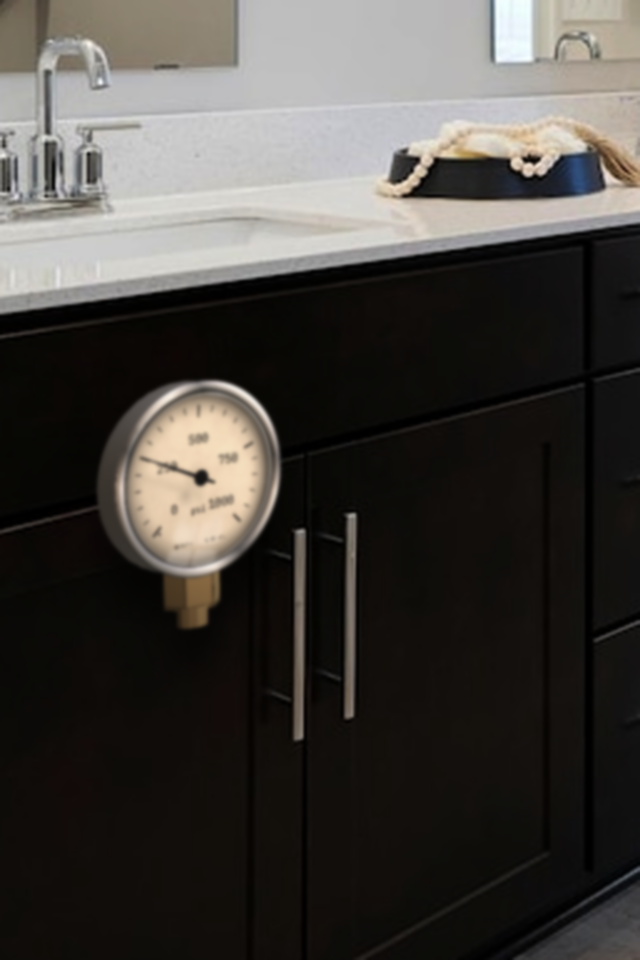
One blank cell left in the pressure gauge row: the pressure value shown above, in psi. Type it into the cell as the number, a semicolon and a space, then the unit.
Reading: 250; psi
